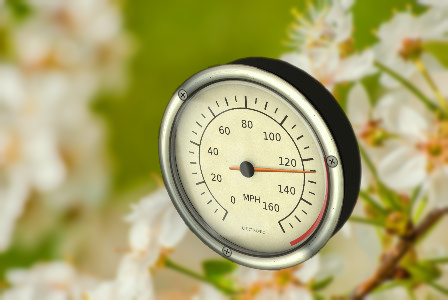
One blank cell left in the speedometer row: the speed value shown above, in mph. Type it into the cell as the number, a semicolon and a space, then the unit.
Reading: 125; mph
